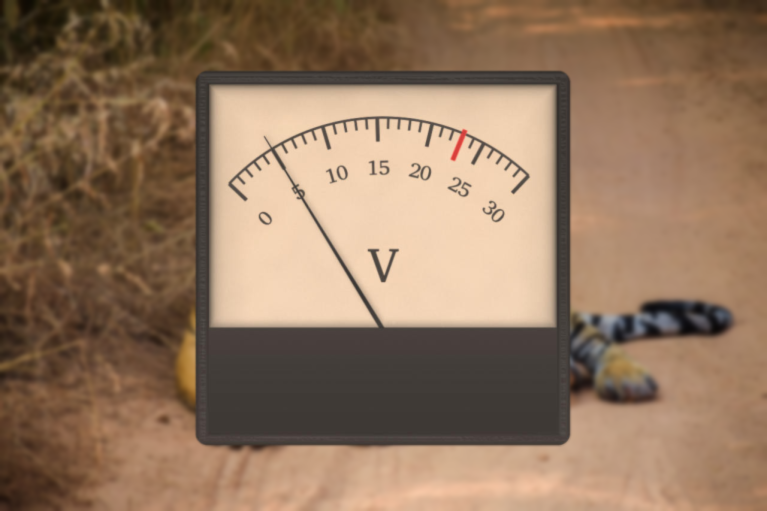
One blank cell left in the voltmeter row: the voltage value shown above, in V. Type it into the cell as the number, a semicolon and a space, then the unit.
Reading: 5; V
